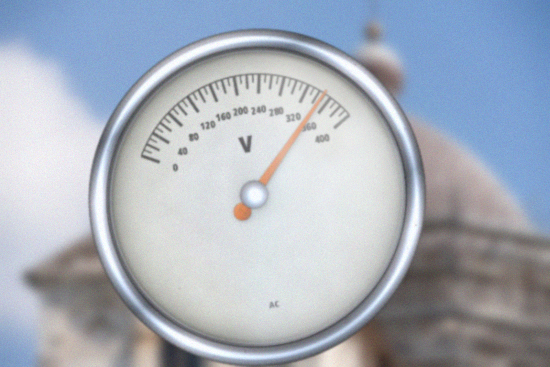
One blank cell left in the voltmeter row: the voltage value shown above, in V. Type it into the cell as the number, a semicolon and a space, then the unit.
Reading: 350; V
